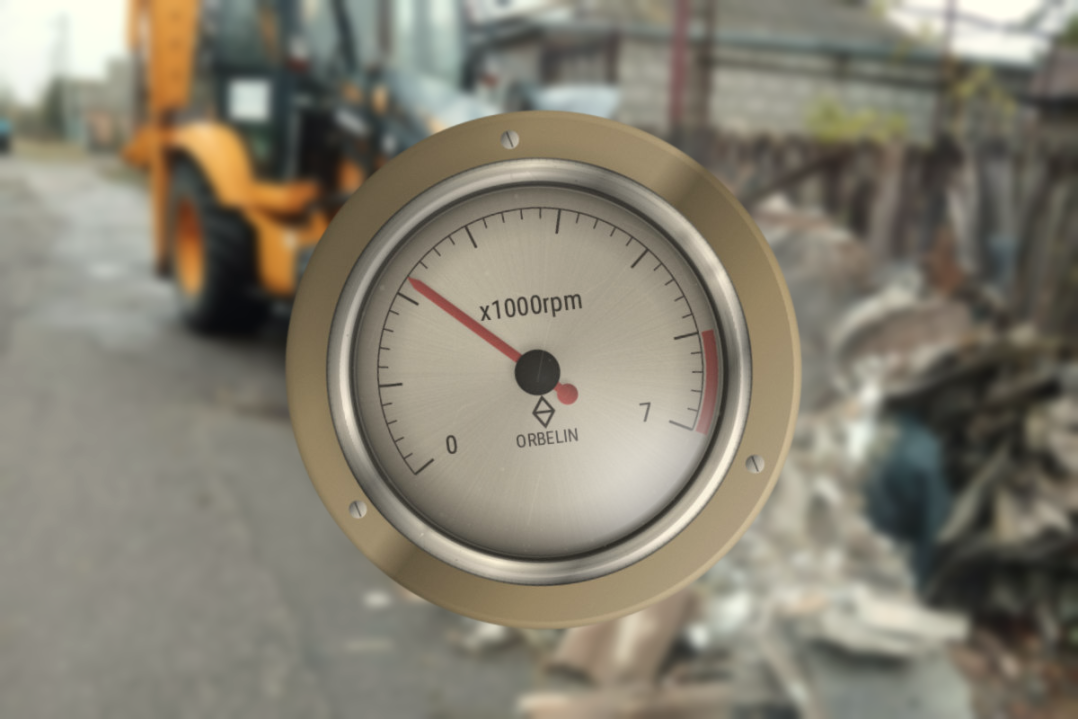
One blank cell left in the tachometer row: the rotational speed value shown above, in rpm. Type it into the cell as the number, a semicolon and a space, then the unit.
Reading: 2200; rpm
